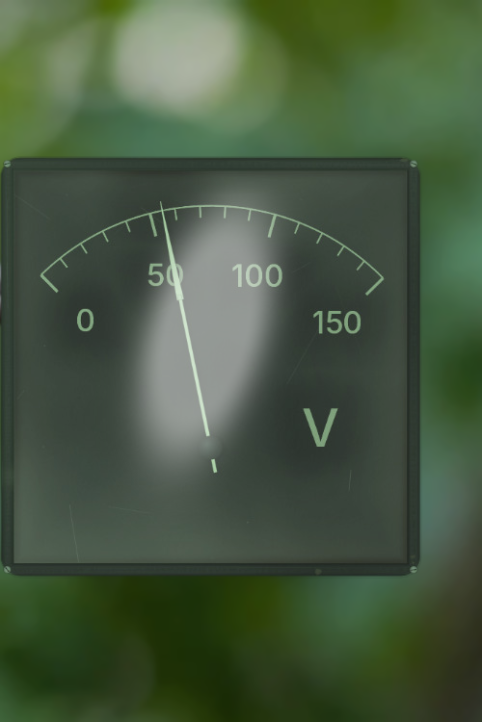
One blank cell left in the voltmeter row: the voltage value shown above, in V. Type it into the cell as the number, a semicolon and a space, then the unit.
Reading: 55; V
